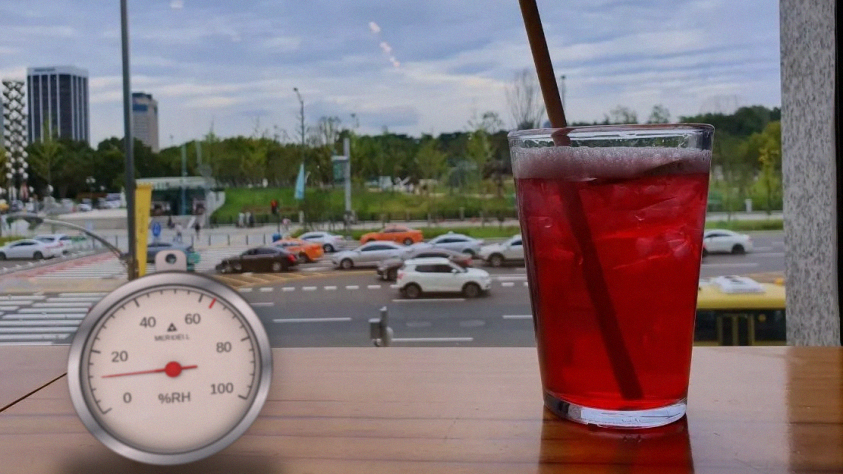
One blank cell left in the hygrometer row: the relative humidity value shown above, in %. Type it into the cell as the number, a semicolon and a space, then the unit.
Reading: 12; %
